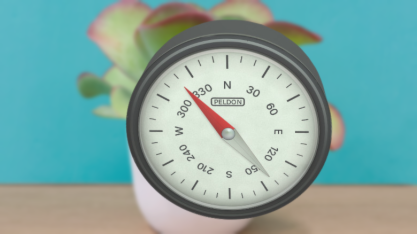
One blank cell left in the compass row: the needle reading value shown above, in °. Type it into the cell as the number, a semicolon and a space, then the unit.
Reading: 320; °
